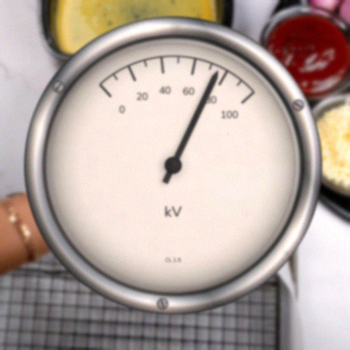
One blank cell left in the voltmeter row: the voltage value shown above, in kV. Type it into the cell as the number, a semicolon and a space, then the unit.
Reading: 75; kV
